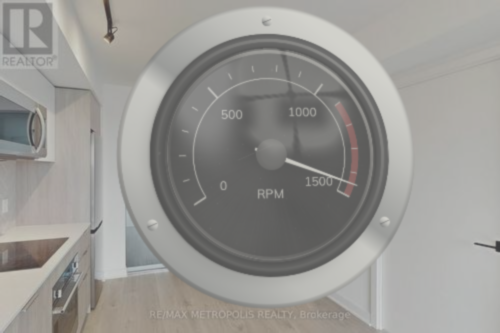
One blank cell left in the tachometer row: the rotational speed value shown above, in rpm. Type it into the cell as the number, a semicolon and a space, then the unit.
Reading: 1450; rpm
